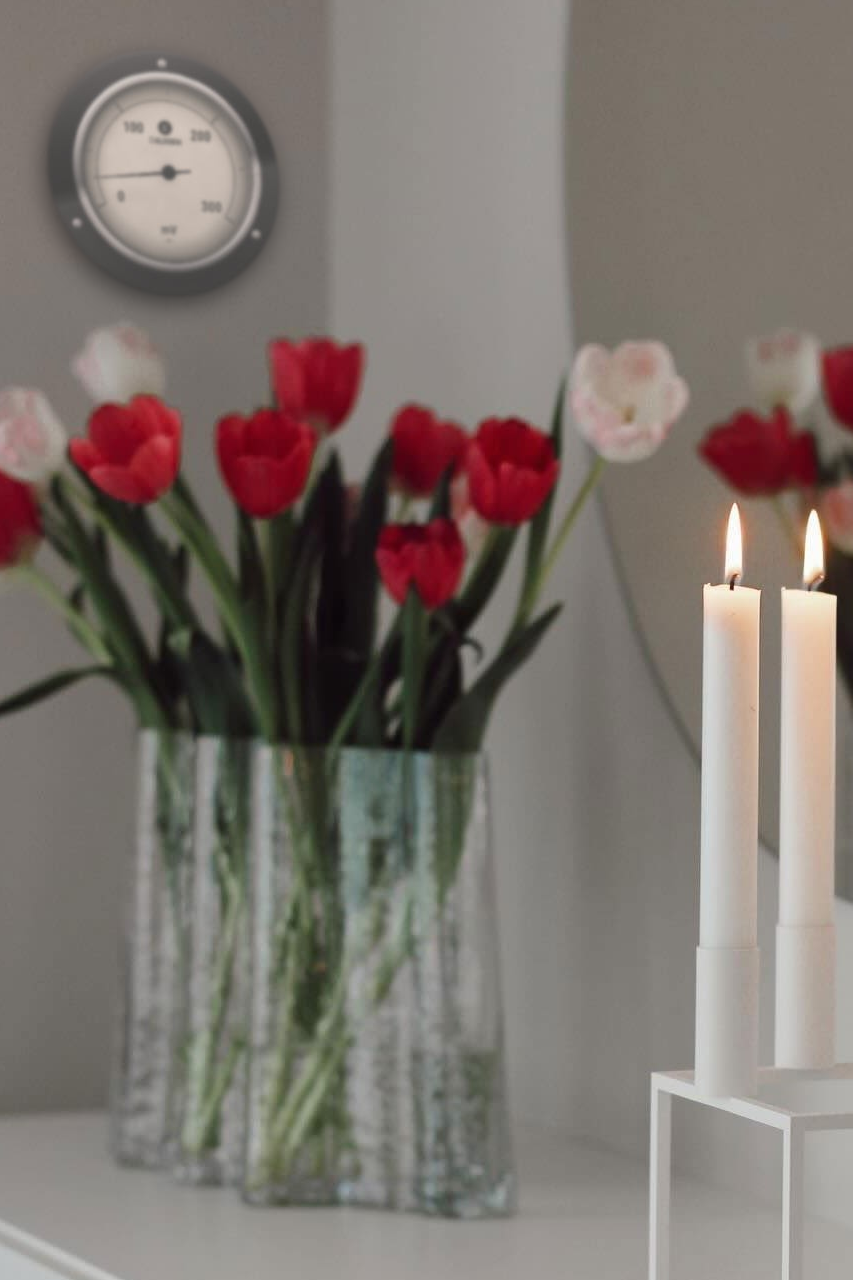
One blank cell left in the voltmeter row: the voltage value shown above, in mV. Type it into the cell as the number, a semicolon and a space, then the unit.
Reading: 25; mV
